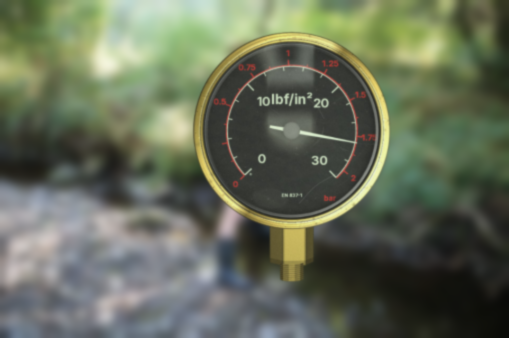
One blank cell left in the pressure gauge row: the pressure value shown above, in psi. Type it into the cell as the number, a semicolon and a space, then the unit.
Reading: 26; psi
